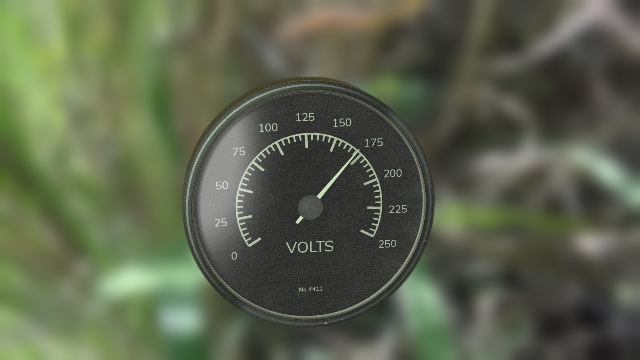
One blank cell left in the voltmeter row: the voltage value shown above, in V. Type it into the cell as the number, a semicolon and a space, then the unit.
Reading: 170; V
